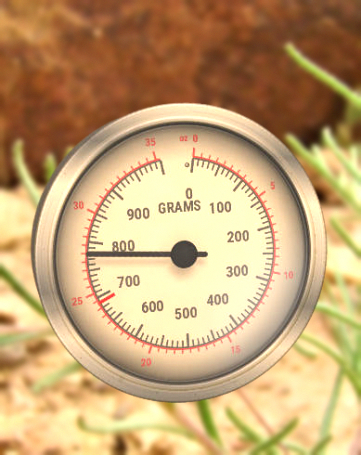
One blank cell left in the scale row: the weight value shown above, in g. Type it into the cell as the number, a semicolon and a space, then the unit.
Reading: 780; g
